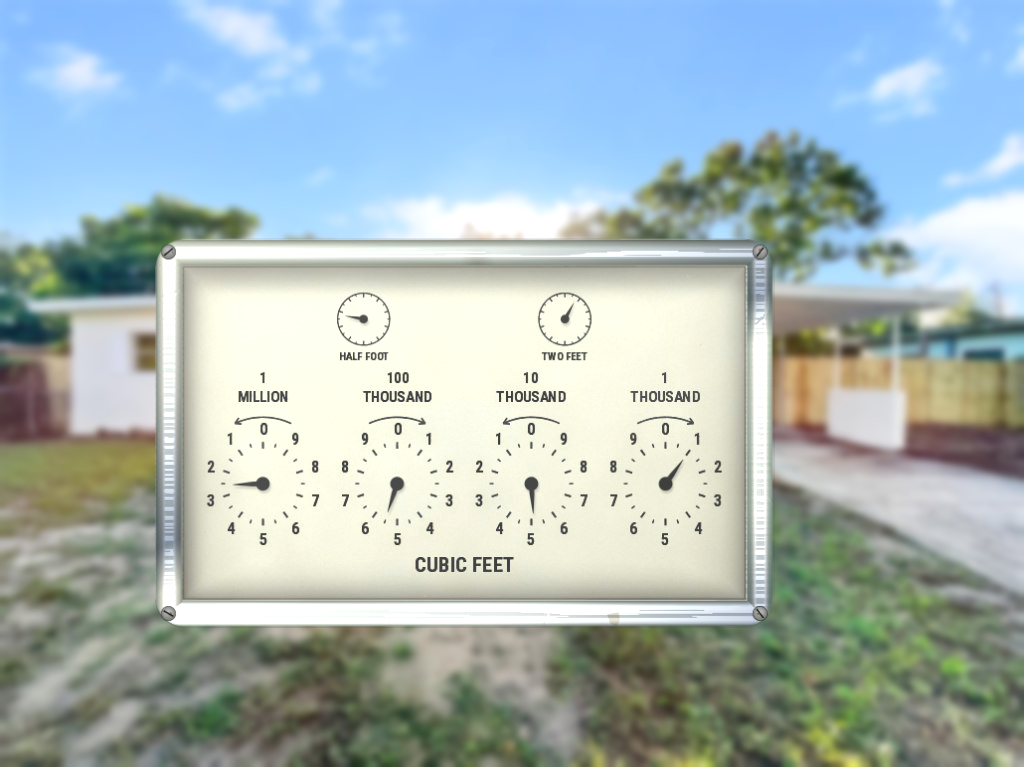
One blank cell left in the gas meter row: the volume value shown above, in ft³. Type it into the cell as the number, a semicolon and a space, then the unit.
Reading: 255100; ft³
